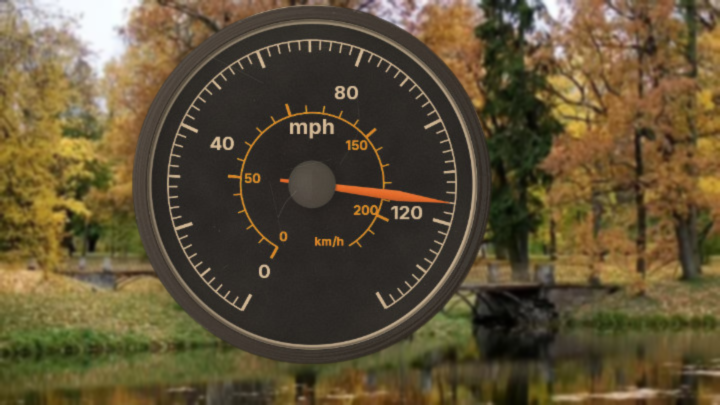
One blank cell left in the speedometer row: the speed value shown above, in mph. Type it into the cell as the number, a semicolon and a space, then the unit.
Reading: 116; mph
